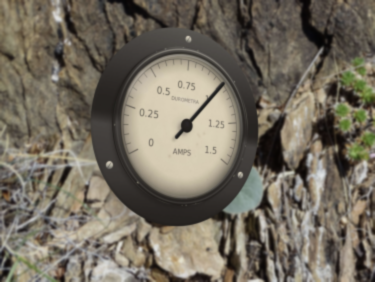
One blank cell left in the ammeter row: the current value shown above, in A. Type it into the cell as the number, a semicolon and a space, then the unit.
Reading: 1; A
